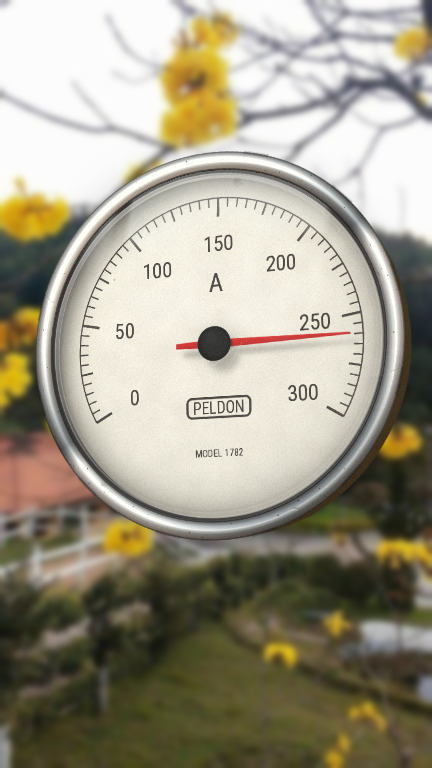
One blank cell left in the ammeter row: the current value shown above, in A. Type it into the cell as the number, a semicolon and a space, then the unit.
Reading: 260; A
